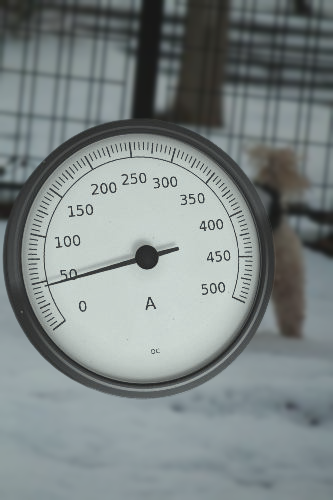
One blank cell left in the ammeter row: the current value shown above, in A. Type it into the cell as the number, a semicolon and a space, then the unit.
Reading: 45; A
